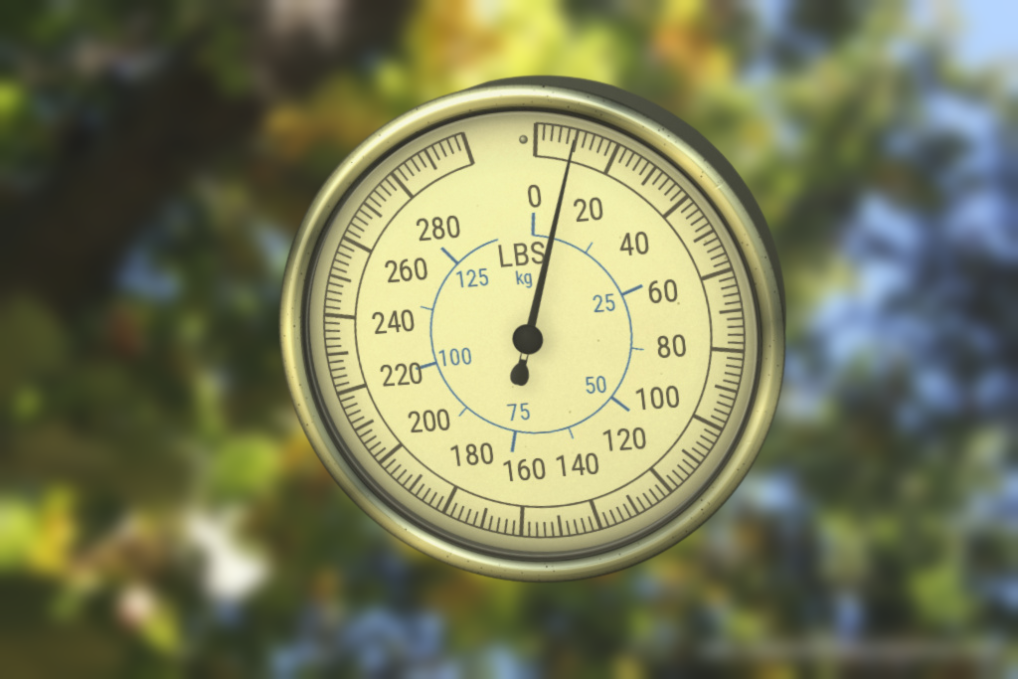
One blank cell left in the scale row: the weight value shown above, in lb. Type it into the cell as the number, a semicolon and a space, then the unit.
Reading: 10; lb
